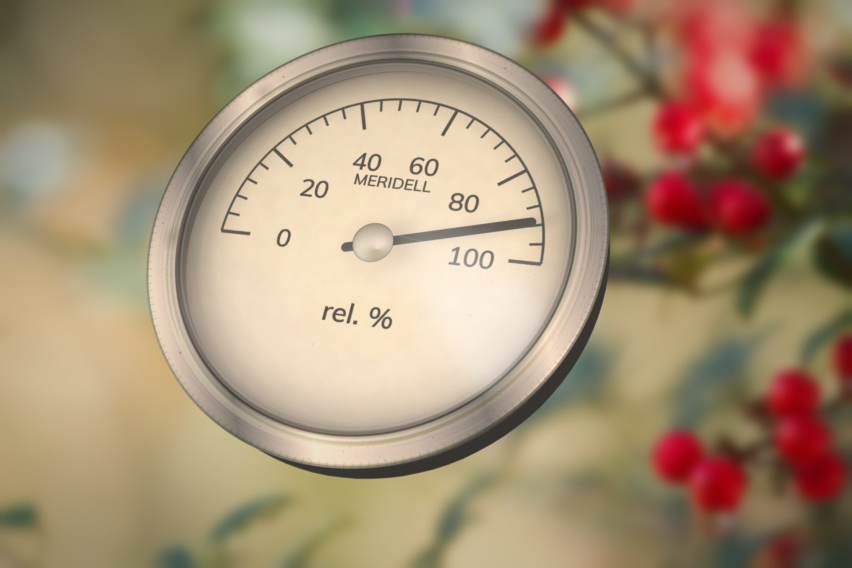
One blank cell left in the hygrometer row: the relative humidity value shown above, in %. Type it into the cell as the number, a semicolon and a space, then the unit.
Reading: 92; %
